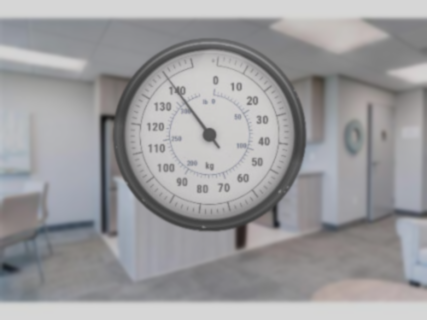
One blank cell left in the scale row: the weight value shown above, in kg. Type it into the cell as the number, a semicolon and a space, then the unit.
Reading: 140; kg
